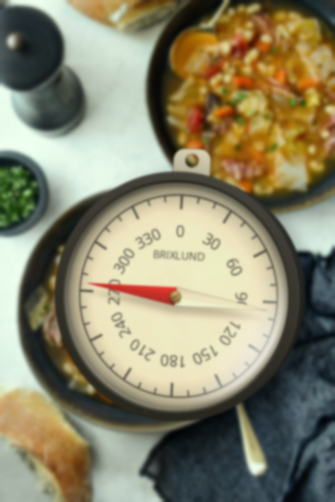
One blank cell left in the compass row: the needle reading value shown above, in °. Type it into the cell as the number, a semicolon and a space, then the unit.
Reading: 275; °
